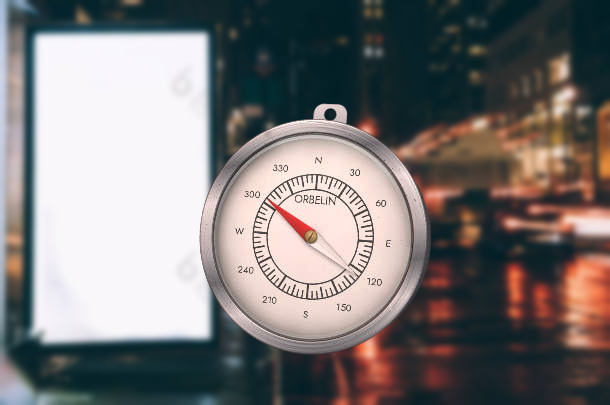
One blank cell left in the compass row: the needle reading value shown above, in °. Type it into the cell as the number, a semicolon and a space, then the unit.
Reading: 305; °
